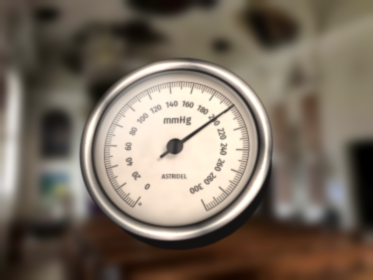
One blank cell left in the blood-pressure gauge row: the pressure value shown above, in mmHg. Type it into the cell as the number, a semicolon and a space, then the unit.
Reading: 200; mmHg
